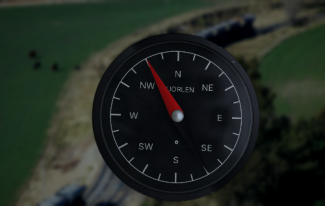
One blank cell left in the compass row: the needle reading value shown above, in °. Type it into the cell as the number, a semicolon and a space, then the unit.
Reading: 330; °
